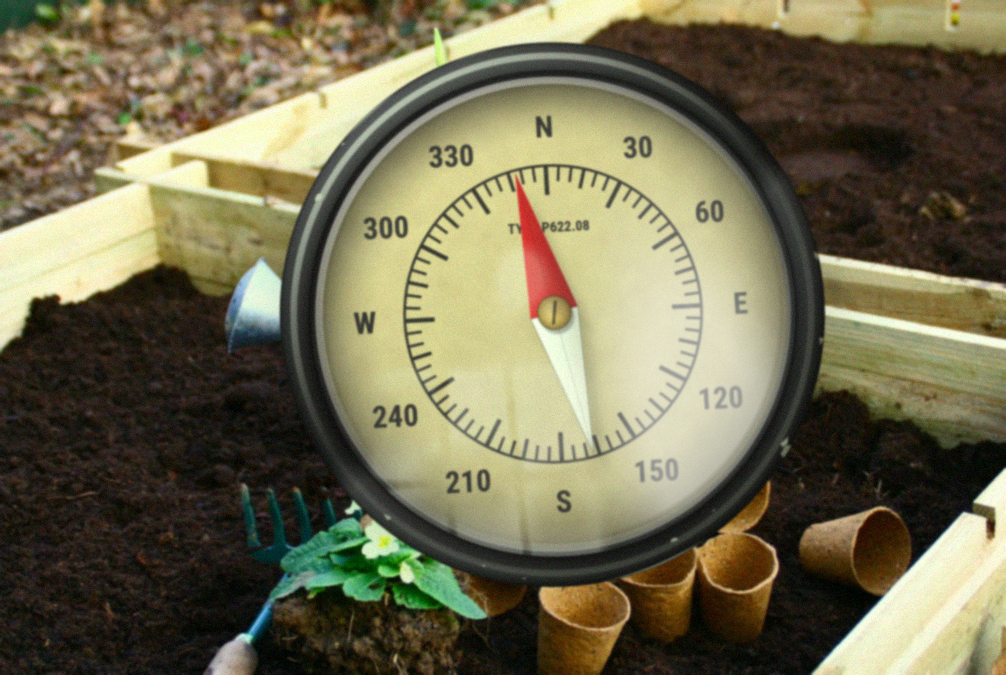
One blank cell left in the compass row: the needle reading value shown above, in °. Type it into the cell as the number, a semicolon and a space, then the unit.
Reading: 347.5; °
